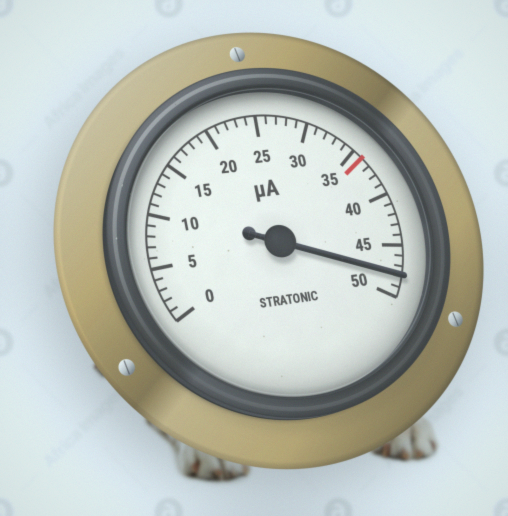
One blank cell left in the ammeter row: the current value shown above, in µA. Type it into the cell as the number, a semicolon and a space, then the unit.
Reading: 48; µA
